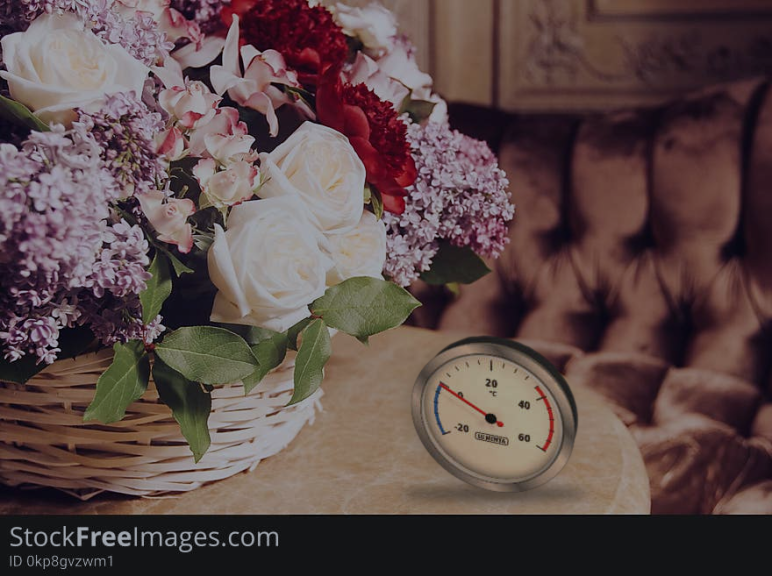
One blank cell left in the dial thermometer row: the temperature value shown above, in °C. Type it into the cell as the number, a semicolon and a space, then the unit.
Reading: 0; °C
